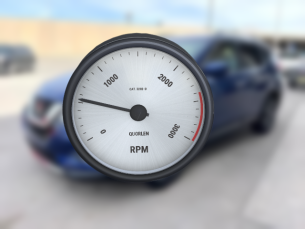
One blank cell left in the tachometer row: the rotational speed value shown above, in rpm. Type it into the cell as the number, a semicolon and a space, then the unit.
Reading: 550; rpm
